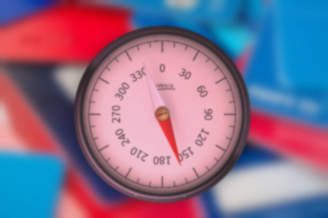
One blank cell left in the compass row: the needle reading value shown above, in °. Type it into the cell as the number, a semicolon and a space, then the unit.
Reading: 160; °
